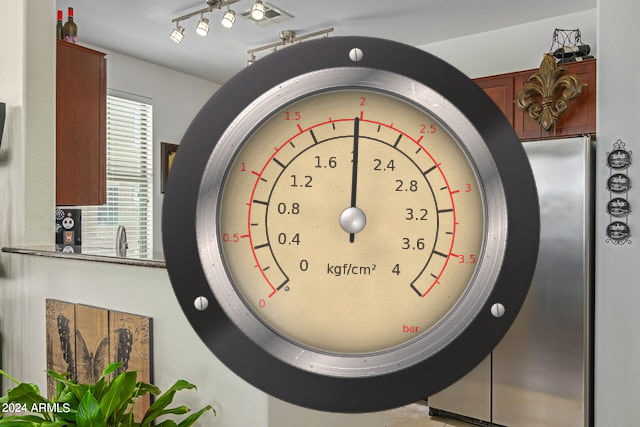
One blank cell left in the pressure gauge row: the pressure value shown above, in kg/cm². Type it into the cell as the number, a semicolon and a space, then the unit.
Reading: 2; kg/cm²
